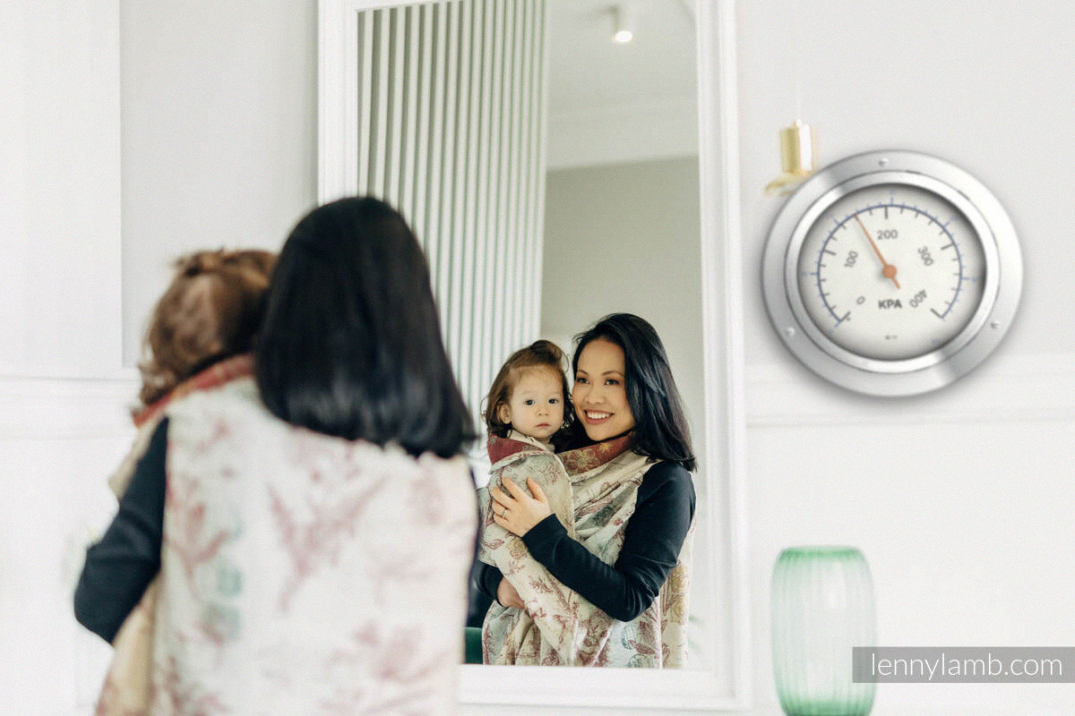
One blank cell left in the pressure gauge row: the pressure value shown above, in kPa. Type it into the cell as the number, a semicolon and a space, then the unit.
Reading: 160; kPa
